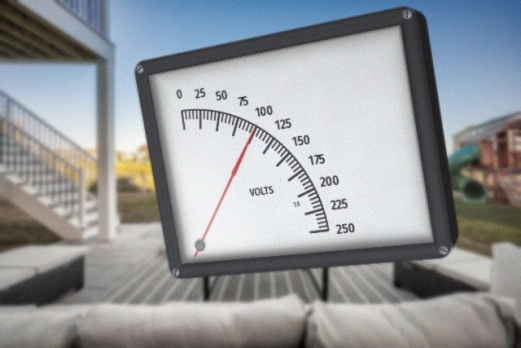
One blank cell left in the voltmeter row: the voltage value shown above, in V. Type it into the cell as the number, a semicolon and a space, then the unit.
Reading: 100; V
